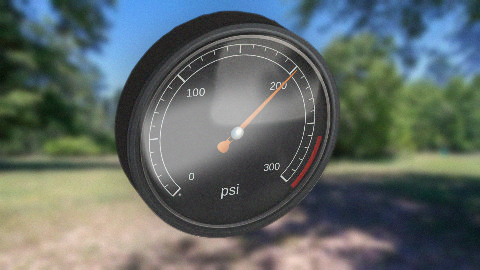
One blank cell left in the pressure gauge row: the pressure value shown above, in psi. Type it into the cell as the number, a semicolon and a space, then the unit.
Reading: 200; psi
